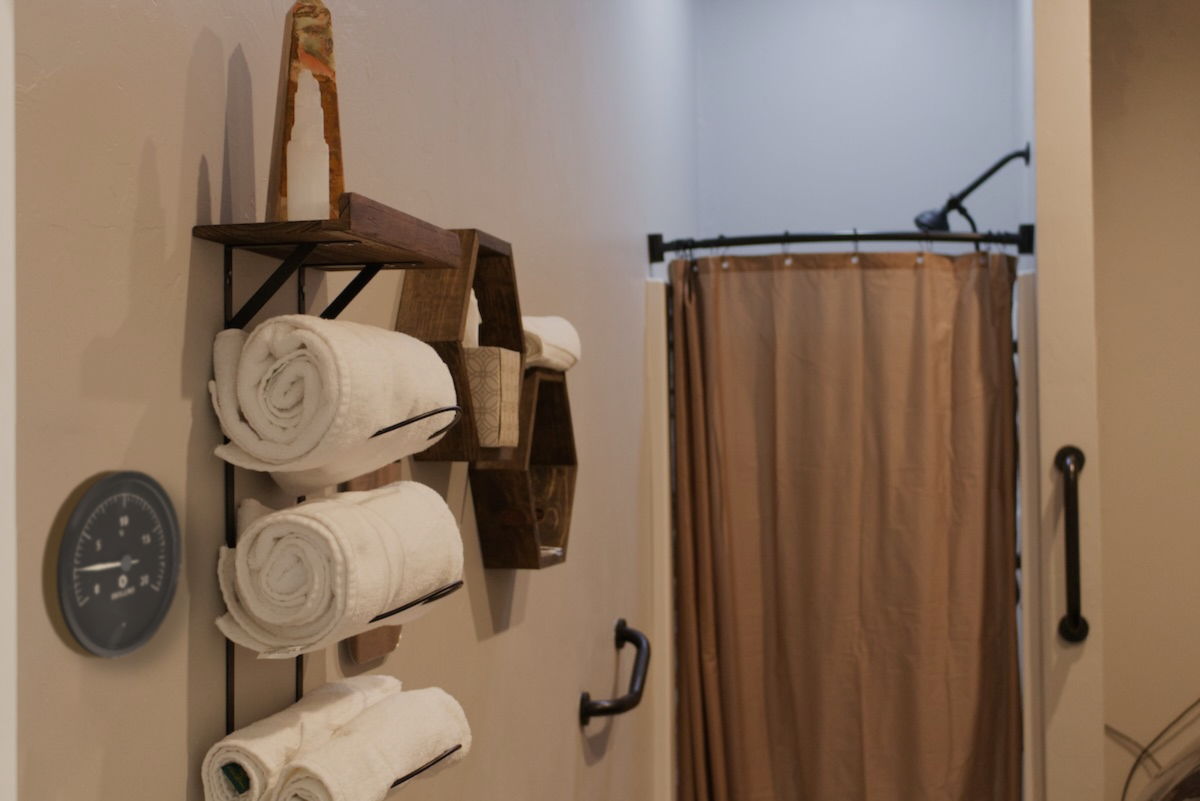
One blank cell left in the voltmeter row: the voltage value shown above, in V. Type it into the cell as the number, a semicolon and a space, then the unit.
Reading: 2.5; V
